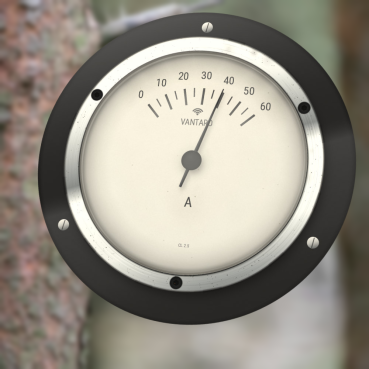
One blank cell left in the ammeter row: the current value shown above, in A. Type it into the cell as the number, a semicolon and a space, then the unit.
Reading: 40; A
